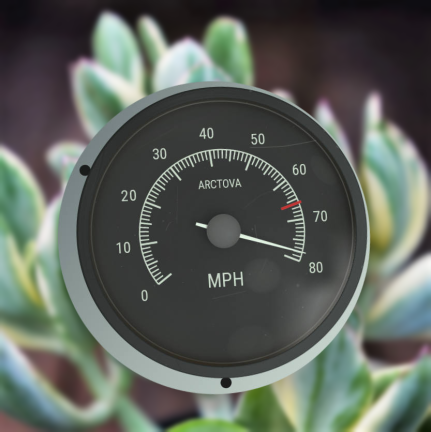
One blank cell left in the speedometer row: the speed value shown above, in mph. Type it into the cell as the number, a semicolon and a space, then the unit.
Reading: 78; mph
